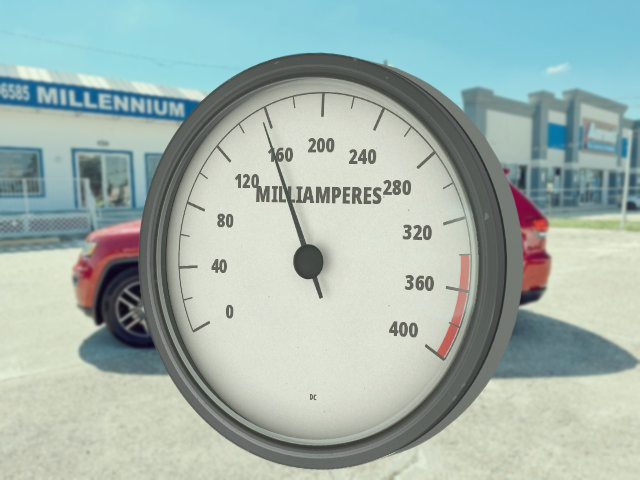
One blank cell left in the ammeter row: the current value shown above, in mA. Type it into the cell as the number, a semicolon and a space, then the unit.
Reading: 160; mA
